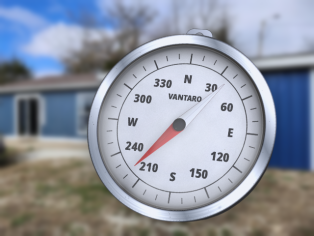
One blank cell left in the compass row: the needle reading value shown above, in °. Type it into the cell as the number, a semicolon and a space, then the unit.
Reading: 220; °
